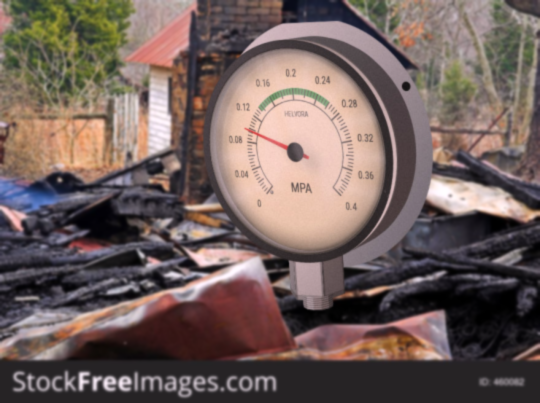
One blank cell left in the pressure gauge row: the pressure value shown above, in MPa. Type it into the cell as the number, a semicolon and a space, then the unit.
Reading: 0.1; MPa
